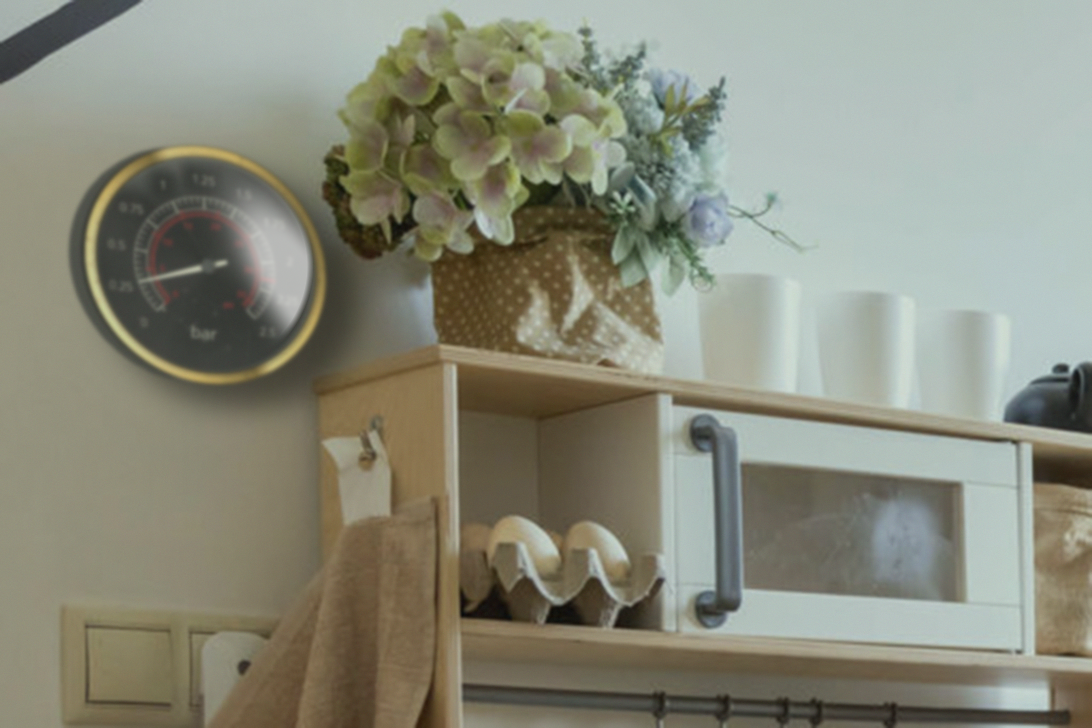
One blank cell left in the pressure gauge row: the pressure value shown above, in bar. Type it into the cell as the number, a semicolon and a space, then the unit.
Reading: 0.25; bar
